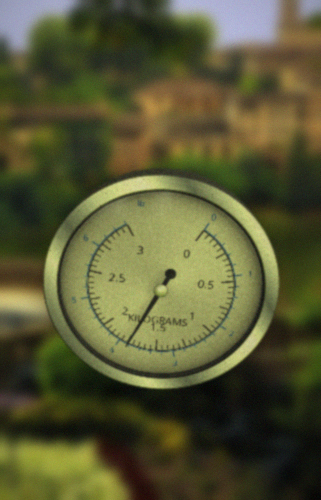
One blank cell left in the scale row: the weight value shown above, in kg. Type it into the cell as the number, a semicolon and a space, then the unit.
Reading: 1.75; kg
